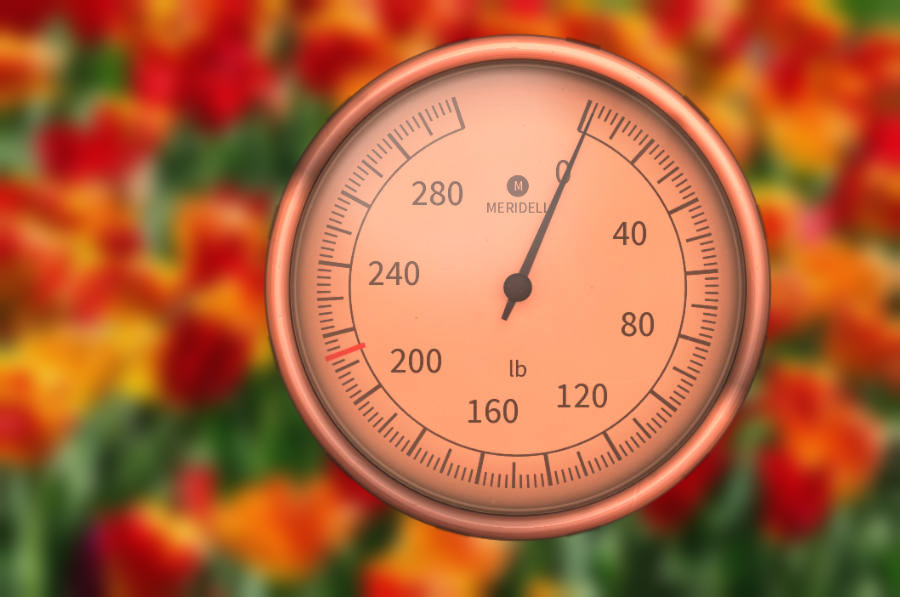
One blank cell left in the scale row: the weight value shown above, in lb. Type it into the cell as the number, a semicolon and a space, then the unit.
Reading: 2; lb
